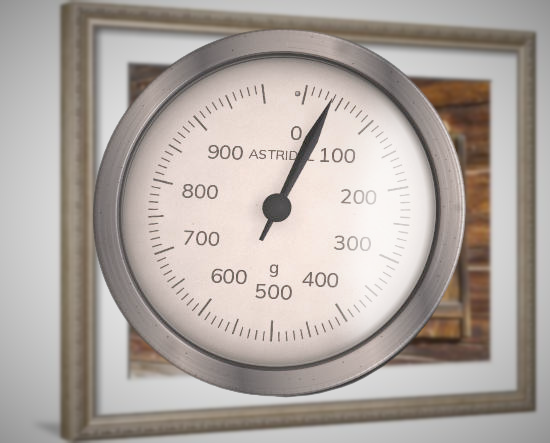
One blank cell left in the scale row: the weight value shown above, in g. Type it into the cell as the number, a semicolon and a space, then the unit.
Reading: 40; g
